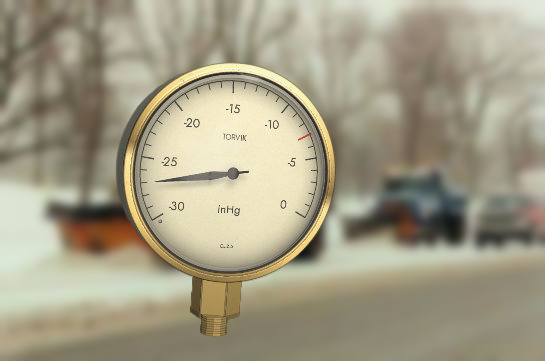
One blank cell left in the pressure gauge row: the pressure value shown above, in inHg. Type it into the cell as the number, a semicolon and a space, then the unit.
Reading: -27; inHg
